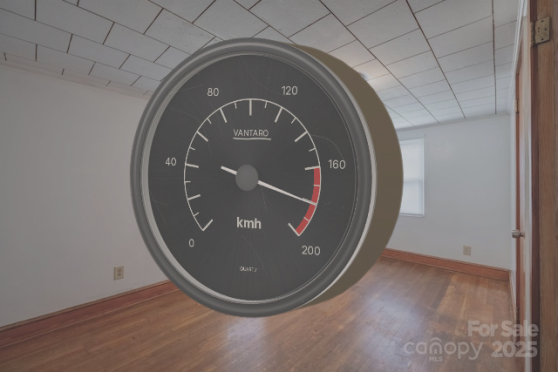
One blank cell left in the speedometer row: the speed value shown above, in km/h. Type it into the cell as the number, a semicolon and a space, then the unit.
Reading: 180; km/h
